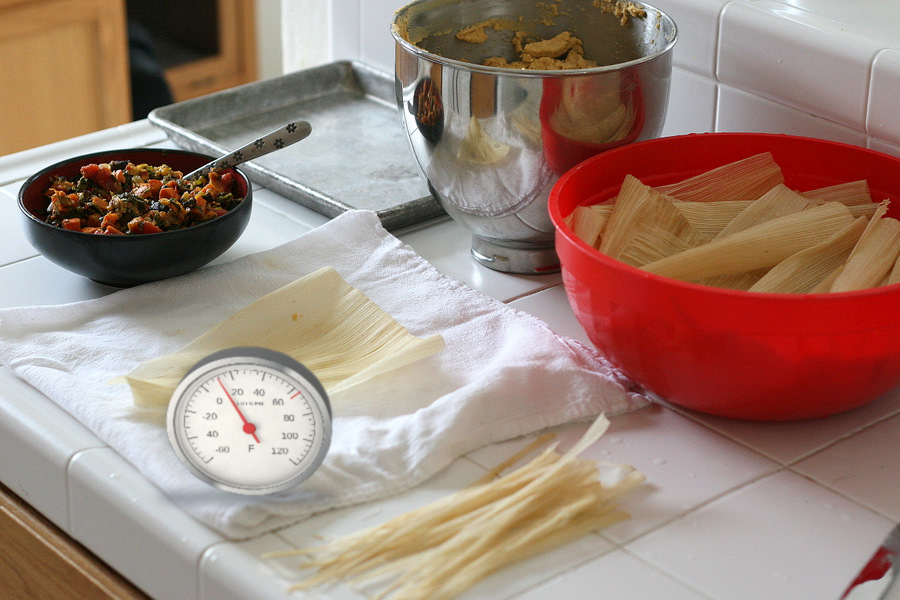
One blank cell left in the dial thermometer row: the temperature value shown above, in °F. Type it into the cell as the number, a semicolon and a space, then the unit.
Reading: 12; °F
